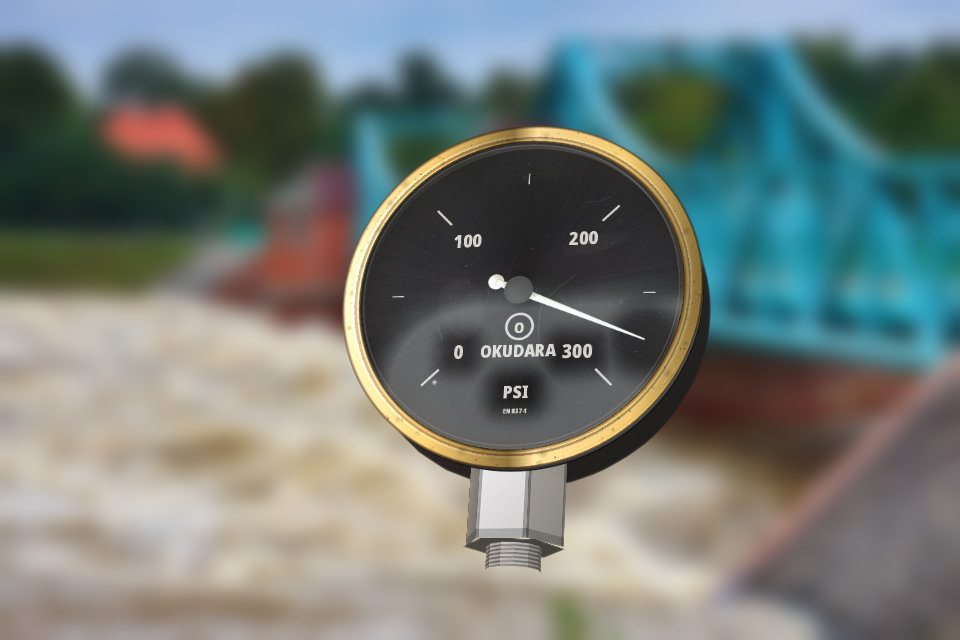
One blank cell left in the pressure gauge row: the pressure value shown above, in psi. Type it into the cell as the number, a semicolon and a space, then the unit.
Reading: 275; psi
